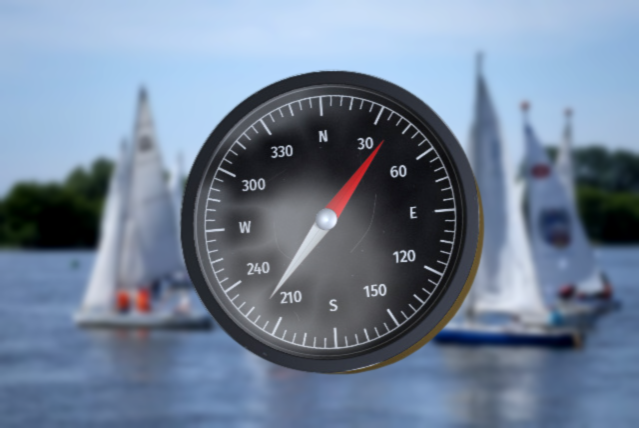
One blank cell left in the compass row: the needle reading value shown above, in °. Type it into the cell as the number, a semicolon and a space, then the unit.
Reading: 40; °
